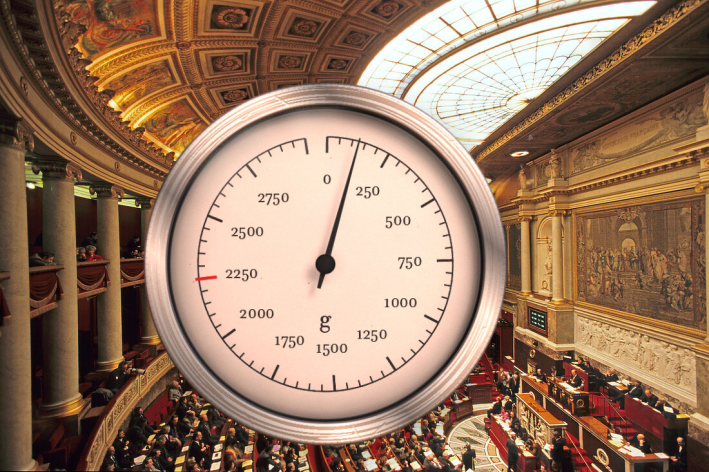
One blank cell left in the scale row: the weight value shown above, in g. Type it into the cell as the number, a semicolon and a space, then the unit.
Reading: 125; g
